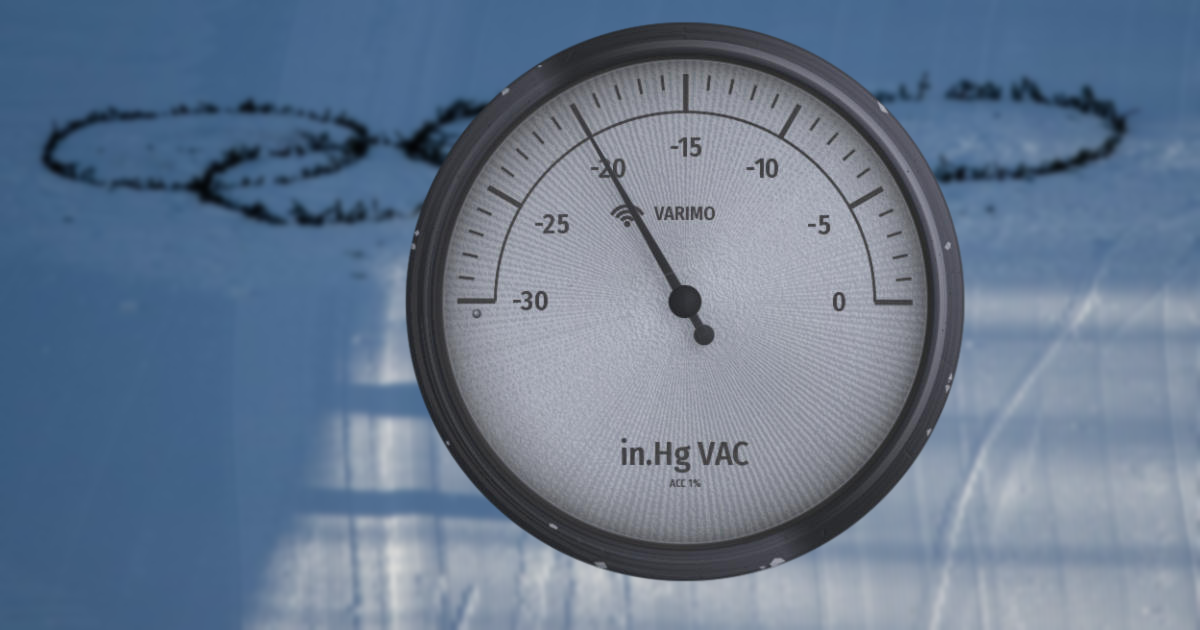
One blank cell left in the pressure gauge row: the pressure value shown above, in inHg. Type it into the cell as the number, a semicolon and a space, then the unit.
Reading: -20; inHg
